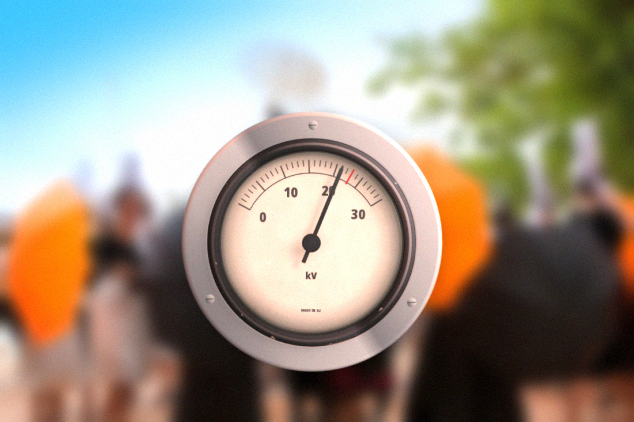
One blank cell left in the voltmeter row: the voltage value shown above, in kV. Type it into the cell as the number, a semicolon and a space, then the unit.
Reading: 21; kV
